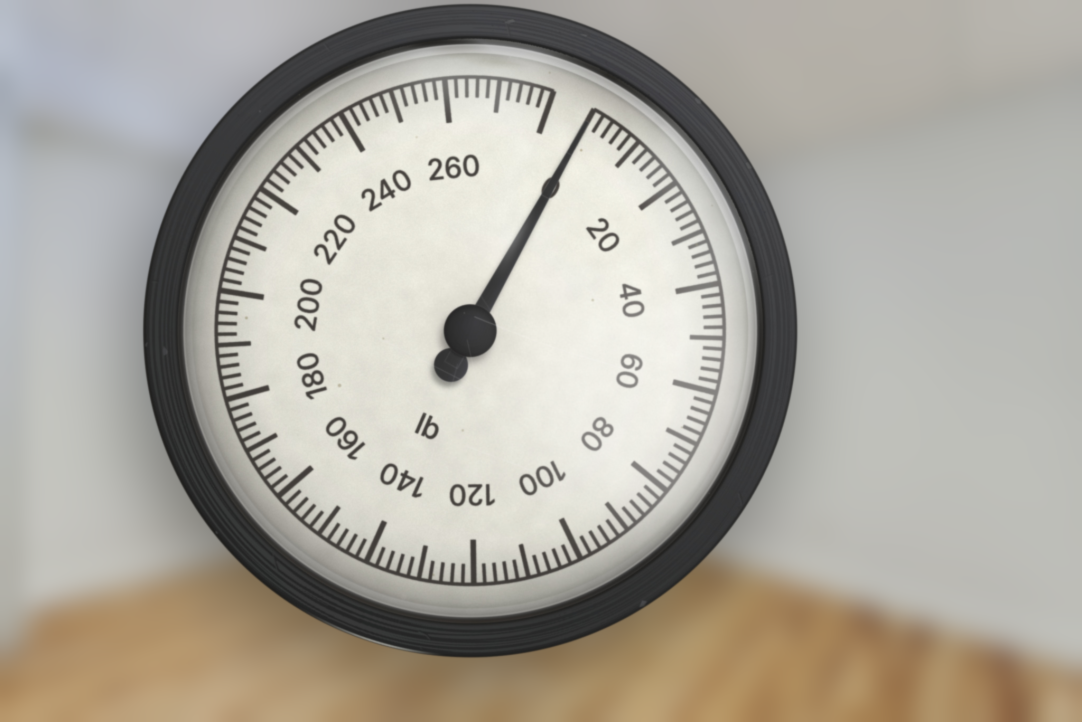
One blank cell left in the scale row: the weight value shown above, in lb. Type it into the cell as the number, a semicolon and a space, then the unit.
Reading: 0; lb
